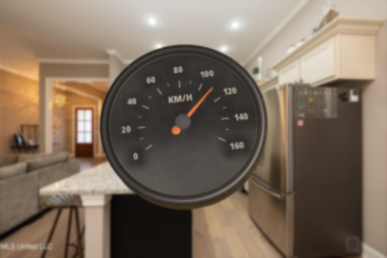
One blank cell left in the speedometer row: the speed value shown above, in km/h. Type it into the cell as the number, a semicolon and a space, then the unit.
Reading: 110; km/h
